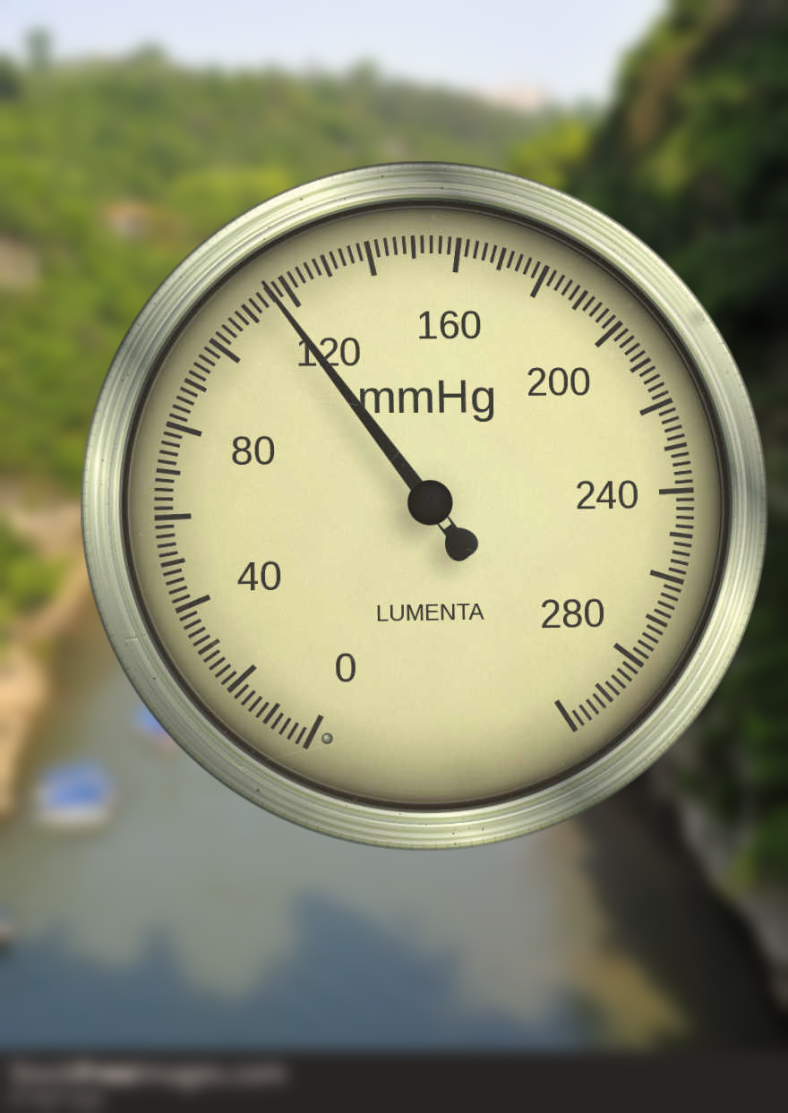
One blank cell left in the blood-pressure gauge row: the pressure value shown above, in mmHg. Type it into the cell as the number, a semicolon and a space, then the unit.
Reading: 116; mmHg
